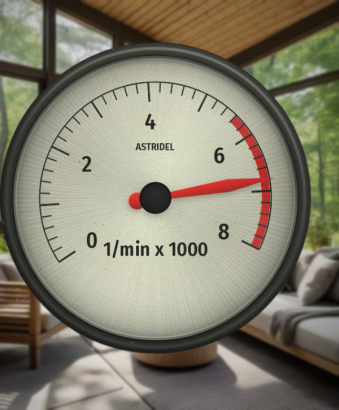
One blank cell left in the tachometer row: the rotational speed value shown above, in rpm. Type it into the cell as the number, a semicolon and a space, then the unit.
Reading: 6800; rpm
